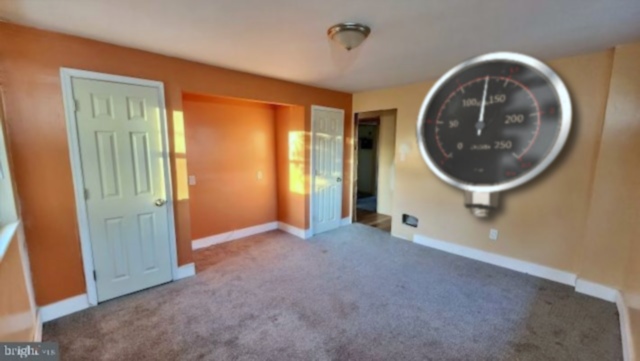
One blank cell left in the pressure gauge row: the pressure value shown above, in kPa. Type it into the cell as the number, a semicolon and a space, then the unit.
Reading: 130; kPa
